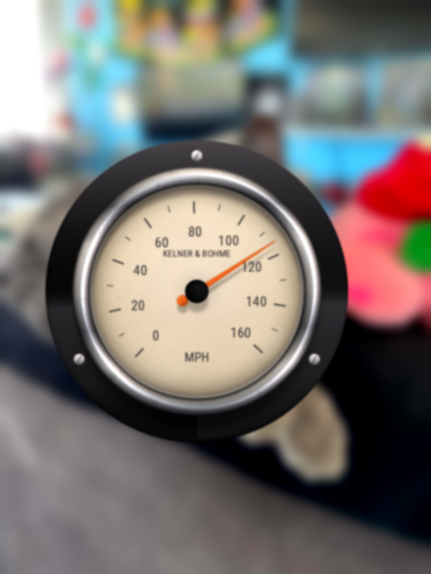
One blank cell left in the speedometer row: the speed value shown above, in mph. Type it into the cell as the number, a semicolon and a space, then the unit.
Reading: 115; mph
